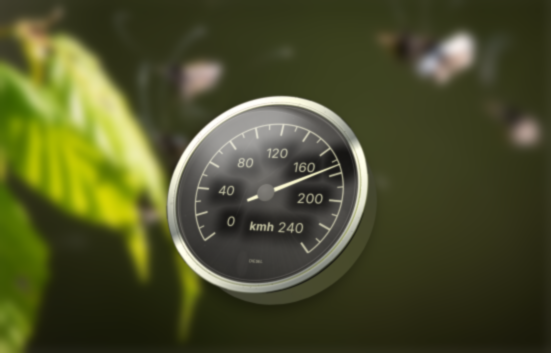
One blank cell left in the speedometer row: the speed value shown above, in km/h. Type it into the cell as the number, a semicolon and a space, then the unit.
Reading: 175; km/h
